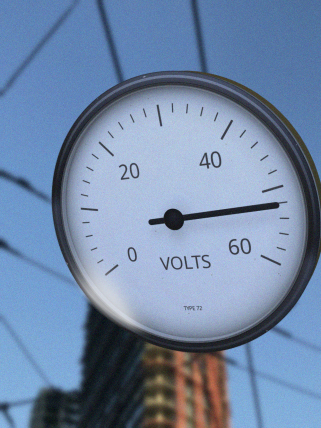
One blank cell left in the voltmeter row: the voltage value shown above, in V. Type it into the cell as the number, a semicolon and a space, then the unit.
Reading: 52; V
